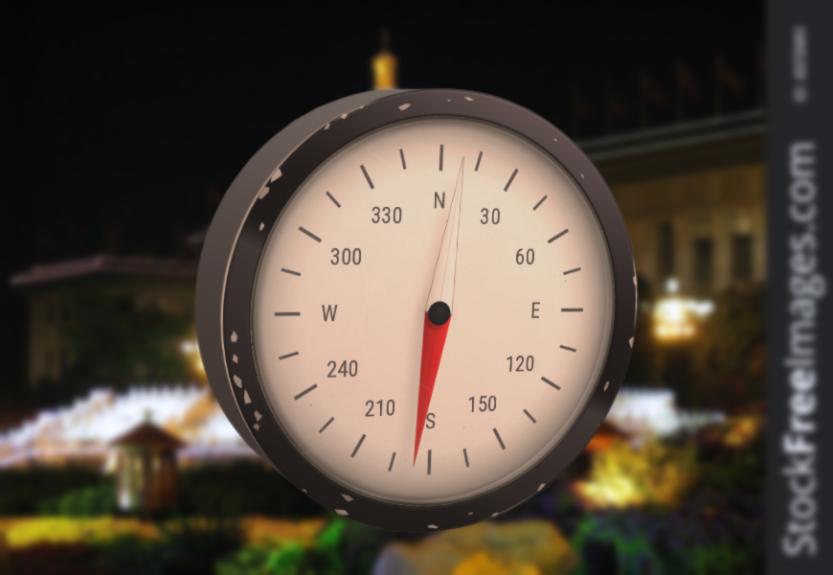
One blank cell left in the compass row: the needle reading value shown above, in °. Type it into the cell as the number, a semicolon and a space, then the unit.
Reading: 187.5; °
